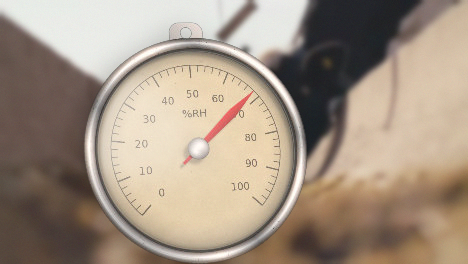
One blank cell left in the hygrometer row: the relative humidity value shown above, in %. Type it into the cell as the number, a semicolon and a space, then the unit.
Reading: 68; %
